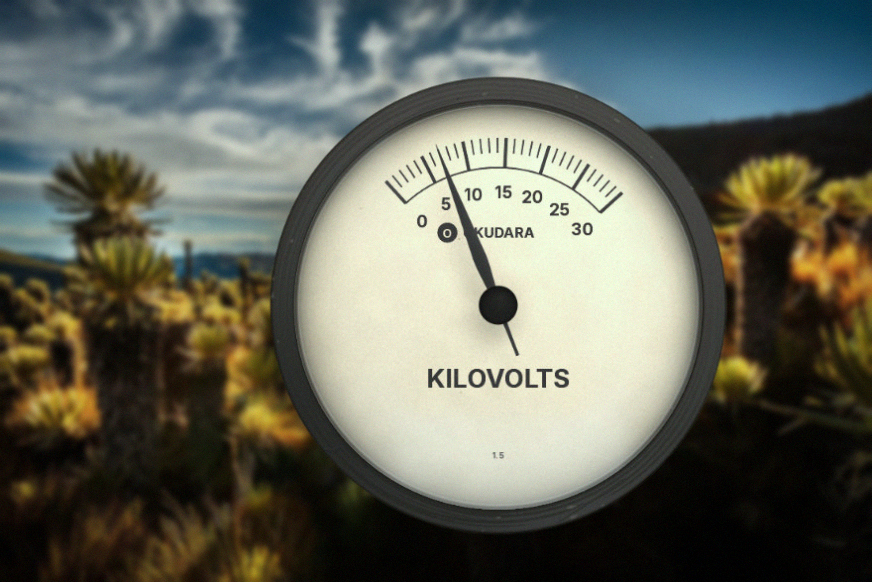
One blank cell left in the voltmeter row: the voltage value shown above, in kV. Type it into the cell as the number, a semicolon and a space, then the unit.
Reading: 7; kV
